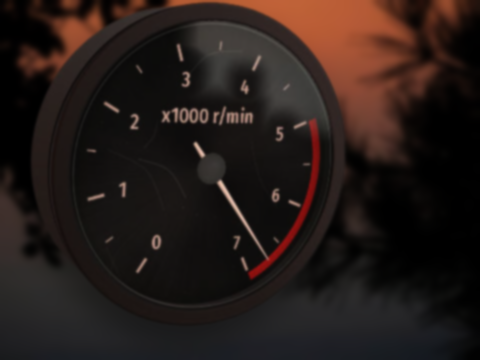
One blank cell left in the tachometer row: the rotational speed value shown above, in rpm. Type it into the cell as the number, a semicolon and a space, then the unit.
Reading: 6750; rpm
